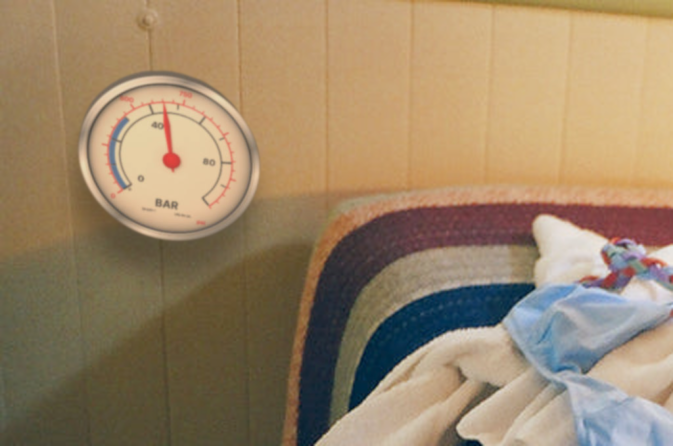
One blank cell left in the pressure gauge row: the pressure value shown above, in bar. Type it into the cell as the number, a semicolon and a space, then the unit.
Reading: 45; bar
